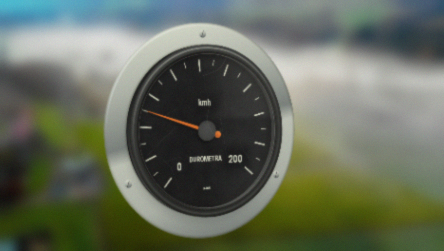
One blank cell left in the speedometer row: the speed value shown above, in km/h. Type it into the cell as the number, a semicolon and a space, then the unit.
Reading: 50; km/h
